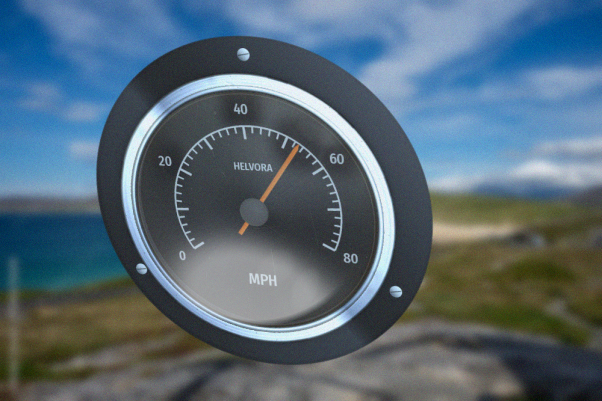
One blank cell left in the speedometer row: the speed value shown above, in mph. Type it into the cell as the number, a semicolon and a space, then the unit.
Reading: 53; mph
